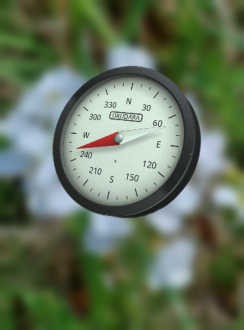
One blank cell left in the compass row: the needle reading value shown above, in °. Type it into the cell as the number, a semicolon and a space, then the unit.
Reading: 250; °
